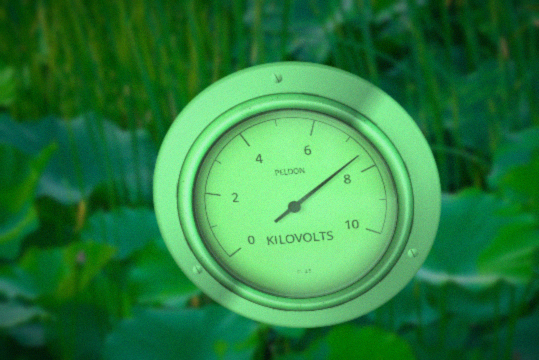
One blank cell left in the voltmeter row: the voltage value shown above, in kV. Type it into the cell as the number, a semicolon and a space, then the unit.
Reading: 7.5; kV
